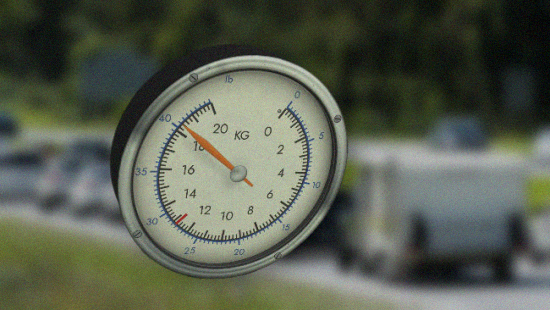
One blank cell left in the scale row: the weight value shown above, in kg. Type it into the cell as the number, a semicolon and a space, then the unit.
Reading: 18.4; kg
